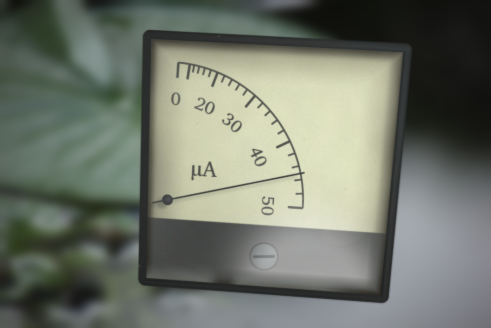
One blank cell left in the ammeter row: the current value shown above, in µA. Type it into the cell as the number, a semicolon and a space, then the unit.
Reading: 45; µA
